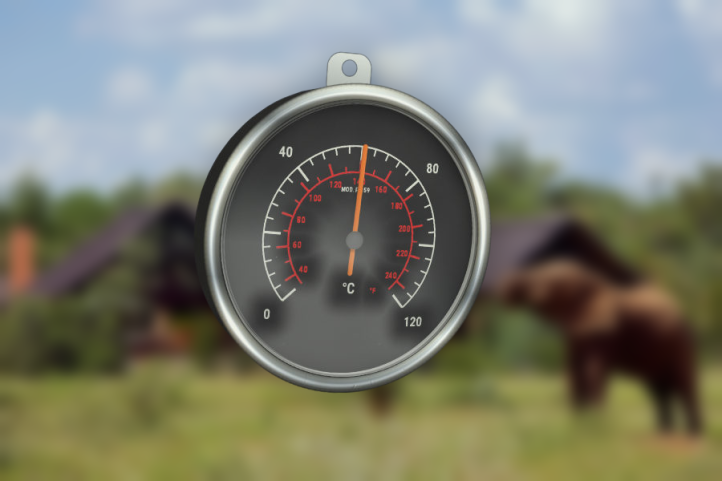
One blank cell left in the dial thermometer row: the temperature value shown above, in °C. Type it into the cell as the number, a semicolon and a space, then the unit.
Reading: 60; °C
